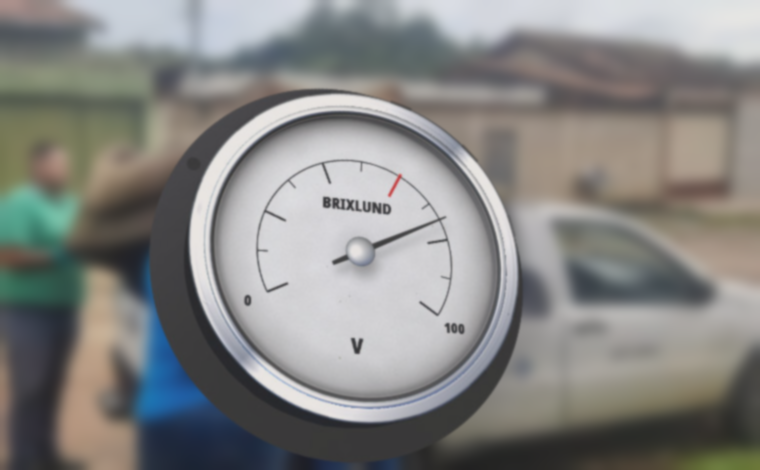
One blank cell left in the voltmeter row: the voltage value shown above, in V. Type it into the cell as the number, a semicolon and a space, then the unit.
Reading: 75; V
